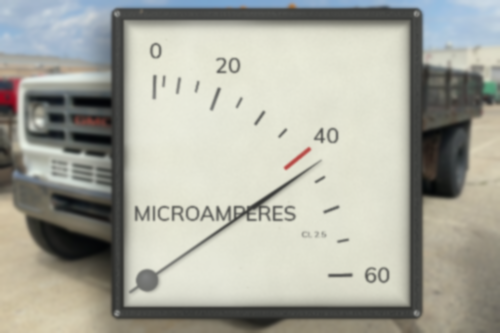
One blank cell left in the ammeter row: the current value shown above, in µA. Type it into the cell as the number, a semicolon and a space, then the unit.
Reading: 42.5; µA
